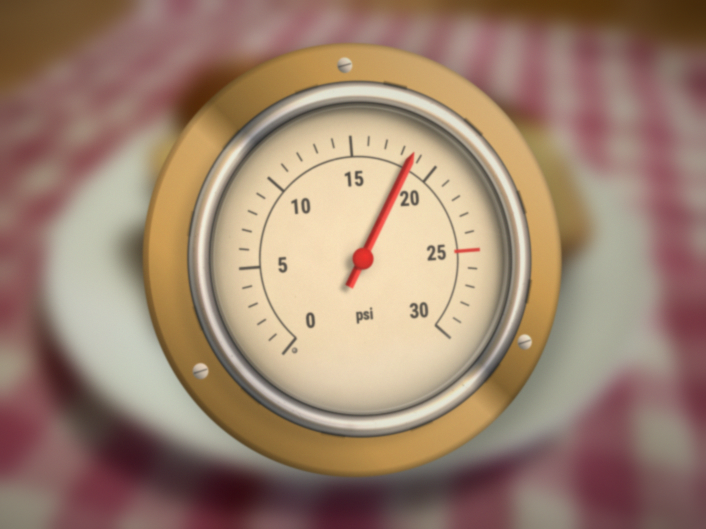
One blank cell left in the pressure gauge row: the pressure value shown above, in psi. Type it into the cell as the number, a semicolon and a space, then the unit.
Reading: 18.5; psi
